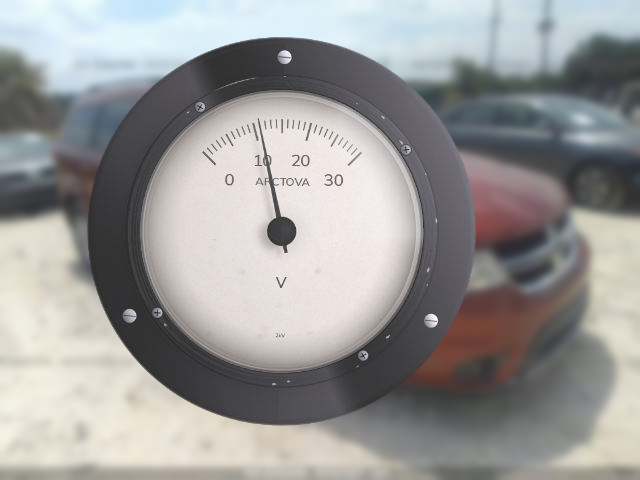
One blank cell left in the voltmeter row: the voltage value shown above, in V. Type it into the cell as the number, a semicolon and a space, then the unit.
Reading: 11; V
